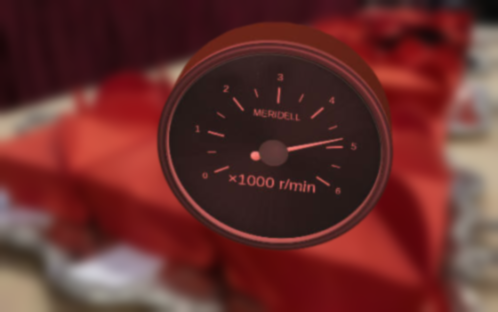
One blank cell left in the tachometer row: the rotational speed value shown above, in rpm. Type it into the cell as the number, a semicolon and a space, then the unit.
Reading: 4750; rpm
